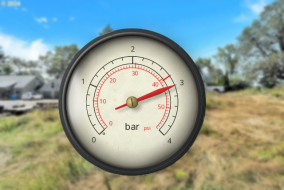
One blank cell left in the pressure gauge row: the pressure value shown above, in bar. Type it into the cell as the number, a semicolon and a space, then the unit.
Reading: 3; bar
